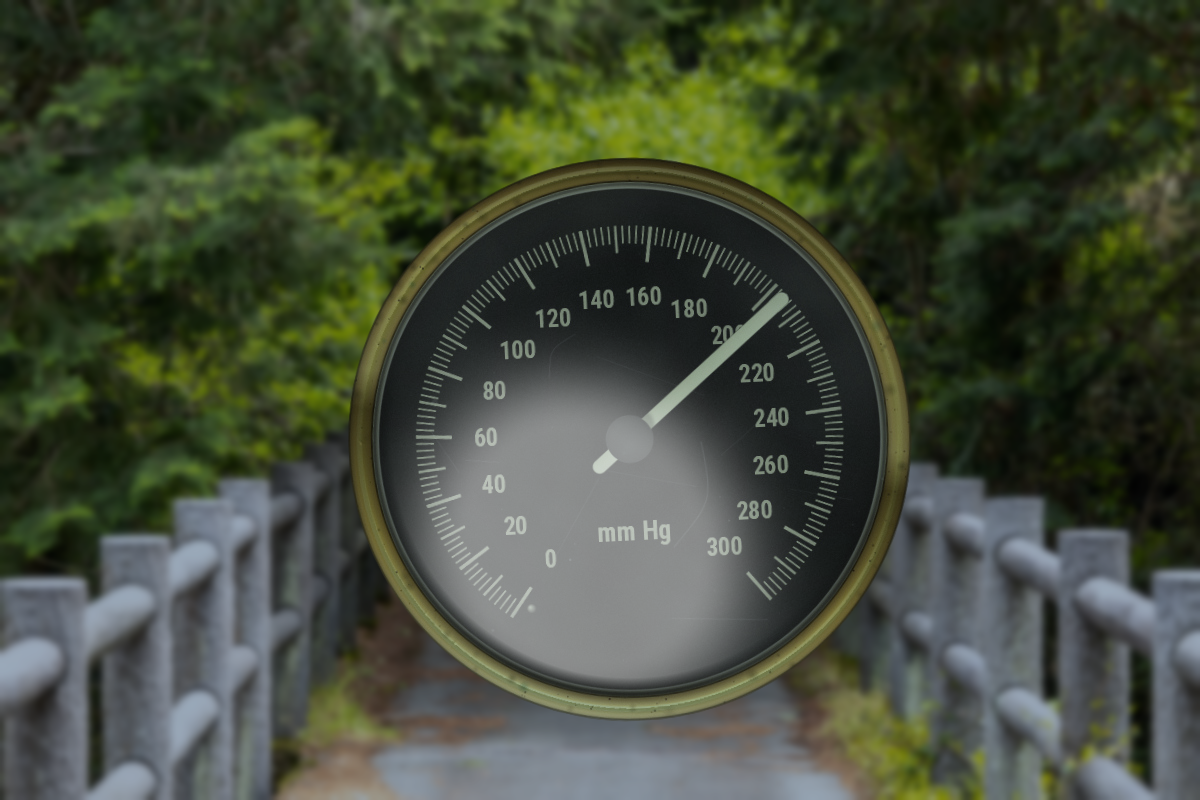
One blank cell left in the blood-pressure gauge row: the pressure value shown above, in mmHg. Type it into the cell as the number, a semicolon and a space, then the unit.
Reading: 204; mmHg
